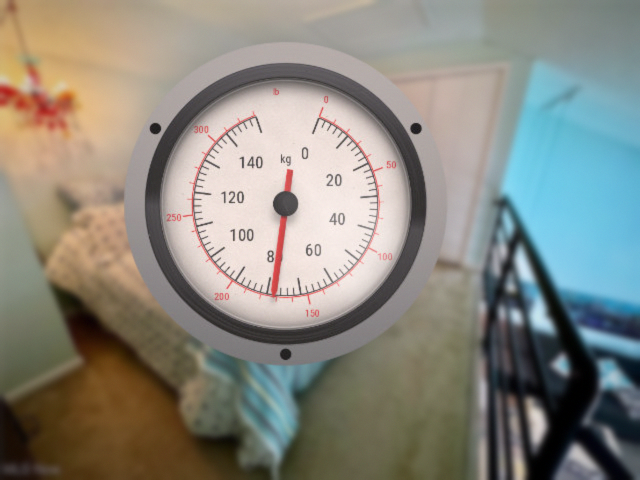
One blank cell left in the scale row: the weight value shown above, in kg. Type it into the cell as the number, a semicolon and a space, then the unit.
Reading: 78; kg
